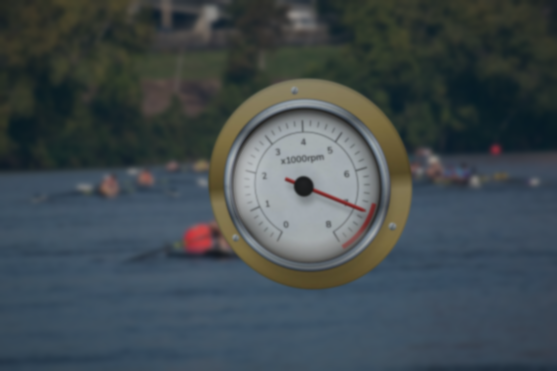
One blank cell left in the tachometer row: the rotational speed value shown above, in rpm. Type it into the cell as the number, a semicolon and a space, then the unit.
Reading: 7000; rpm
